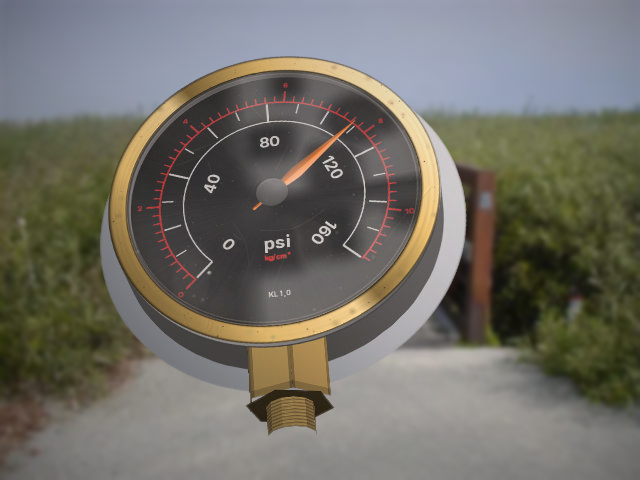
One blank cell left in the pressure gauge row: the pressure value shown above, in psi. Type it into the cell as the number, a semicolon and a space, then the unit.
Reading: 110; psi
